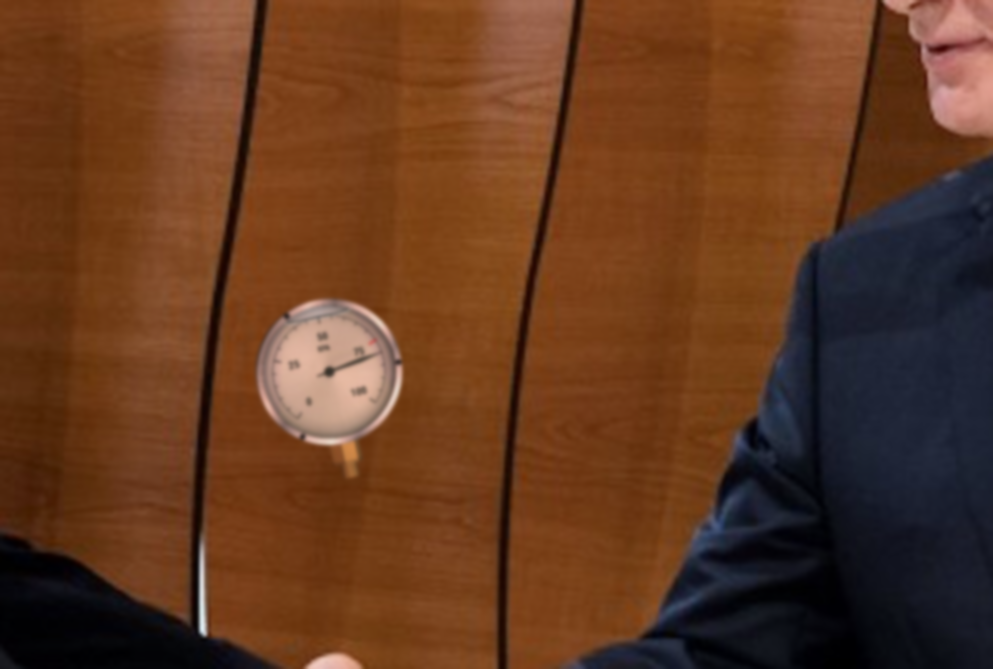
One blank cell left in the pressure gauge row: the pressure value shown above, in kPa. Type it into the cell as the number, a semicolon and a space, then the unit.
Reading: 80; kPa
